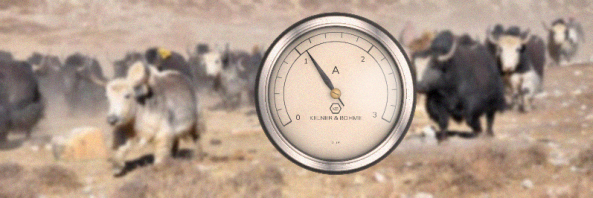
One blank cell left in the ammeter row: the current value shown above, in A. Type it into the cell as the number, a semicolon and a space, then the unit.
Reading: 1.1; A
